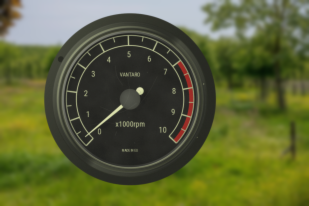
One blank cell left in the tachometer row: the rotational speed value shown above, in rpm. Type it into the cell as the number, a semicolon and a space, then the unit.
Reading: 250; rpm
